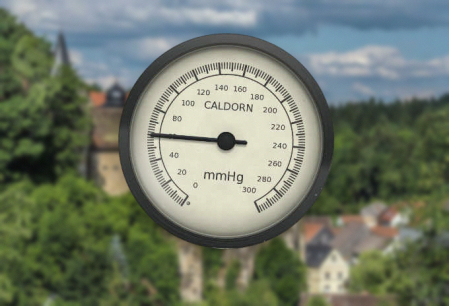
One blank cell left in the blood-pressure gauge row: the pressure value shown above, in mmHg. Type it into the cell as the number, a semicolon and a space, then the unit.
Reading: 60; mmHg
